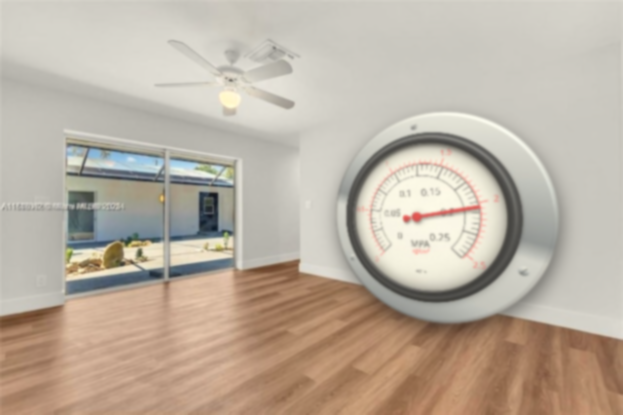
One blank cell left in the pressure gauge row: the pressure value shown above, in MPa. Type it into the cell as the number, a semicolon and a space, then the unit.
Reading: 0.2; MPa
